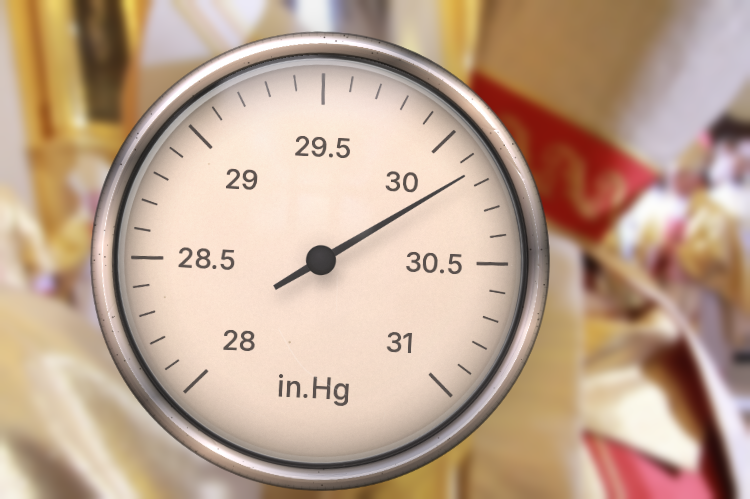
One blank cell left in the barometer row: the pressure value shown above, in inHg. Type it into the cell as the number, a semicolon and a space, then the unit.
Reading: 30.15; inHg
